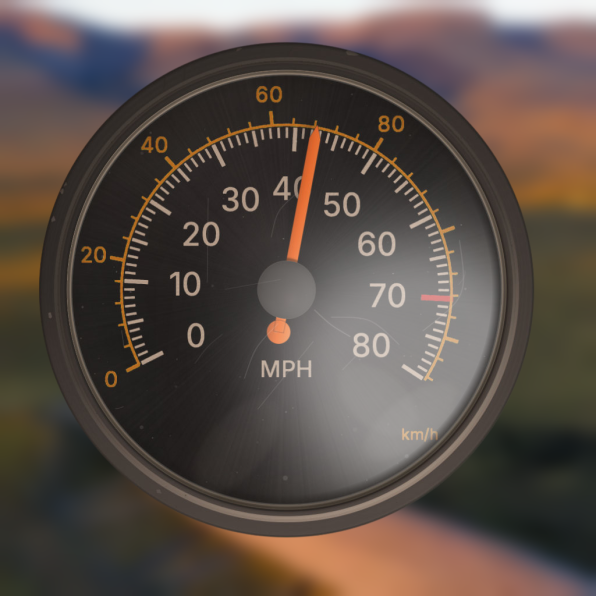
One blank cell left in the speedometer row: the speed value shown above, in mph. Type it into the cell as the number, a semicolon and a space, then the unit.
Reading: 42.5; mph
